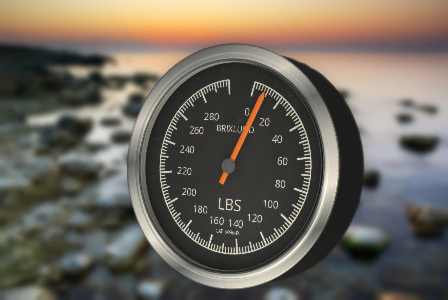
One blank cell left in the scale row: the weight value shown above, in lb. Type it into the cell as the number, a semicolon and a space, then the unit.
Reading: 10; lb
